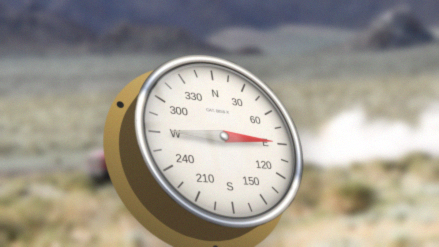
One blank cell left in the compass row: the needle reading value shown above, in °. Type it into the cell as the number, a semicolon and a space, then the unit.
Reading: 90; °
